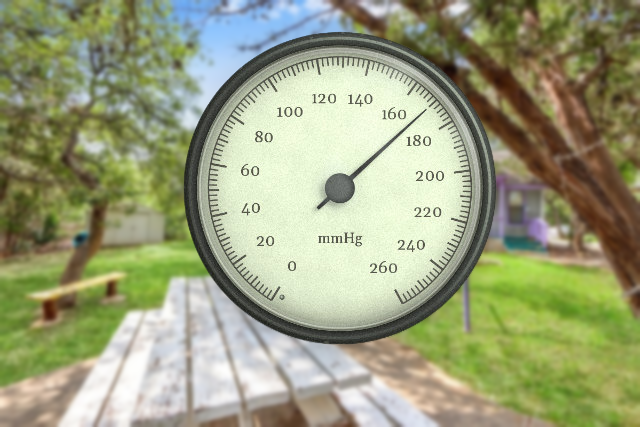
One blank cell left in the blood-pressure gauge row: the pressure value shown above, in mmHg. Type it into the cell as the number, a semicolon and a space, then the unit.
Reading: 170; mmHg
